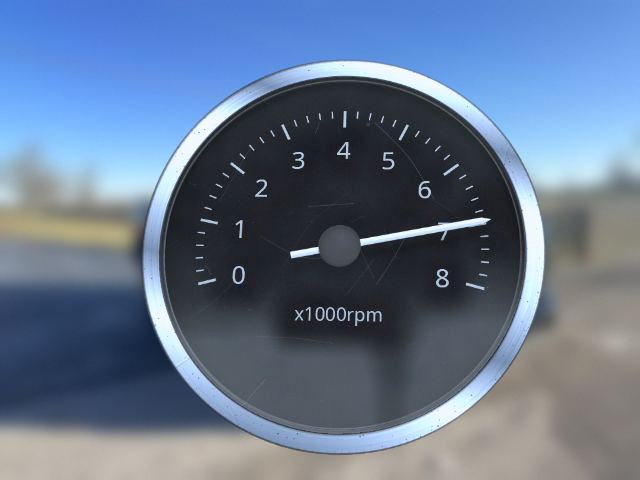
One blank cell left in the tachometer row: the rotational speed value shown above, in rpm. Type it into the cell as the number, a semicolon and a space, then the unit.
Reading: 7000; rpm
